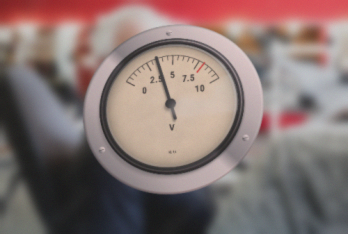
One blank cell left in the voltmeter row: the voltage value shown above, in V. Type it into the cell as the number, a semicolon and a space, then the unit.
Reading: 3.5; V
